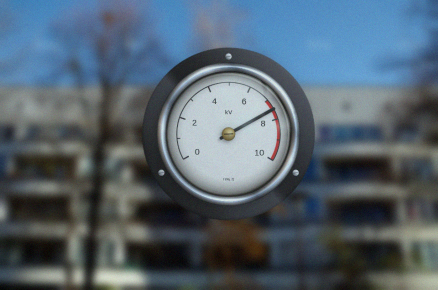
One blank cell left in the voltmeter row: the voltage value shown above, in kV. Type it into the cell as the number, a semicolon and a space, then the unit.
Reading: 7.5; kV
